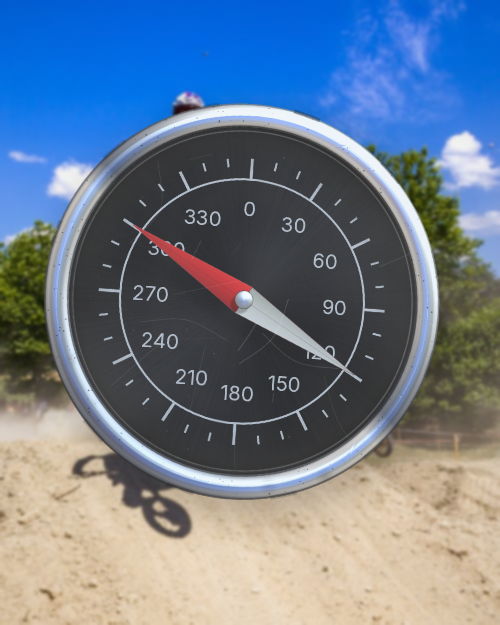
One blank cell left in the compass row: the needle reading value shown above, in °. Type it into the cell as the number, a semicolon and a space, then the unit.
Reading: 300; °
